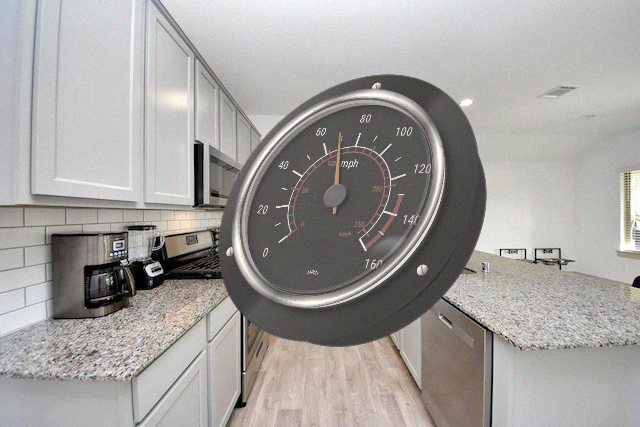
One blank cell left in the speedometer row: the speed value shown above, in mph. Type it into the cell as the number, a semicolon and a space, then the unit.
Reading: 70; mph
